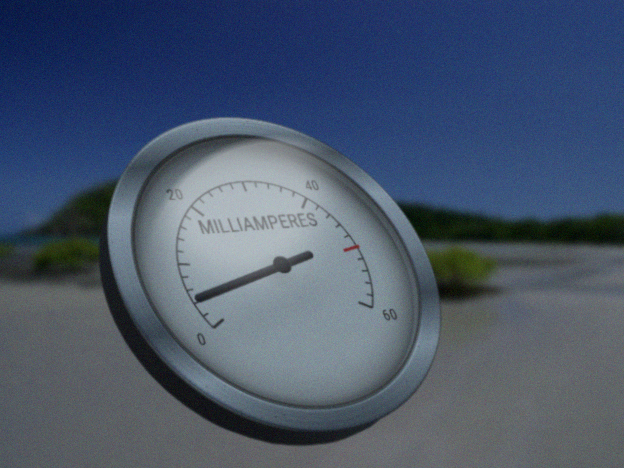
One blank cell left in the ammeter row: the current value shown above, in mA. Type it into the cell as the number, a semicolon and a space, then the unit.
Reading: 4; mA
